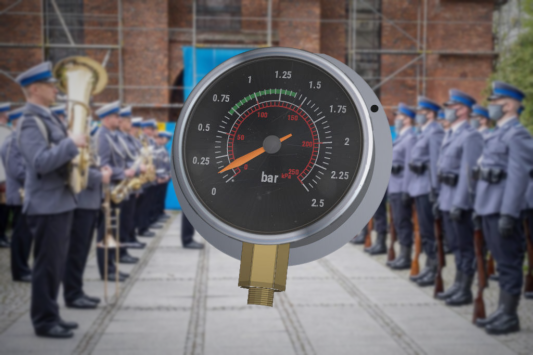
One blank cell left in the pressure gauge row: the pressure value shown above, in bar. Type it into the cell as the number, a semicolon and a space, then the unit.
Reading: 0.1; bar
